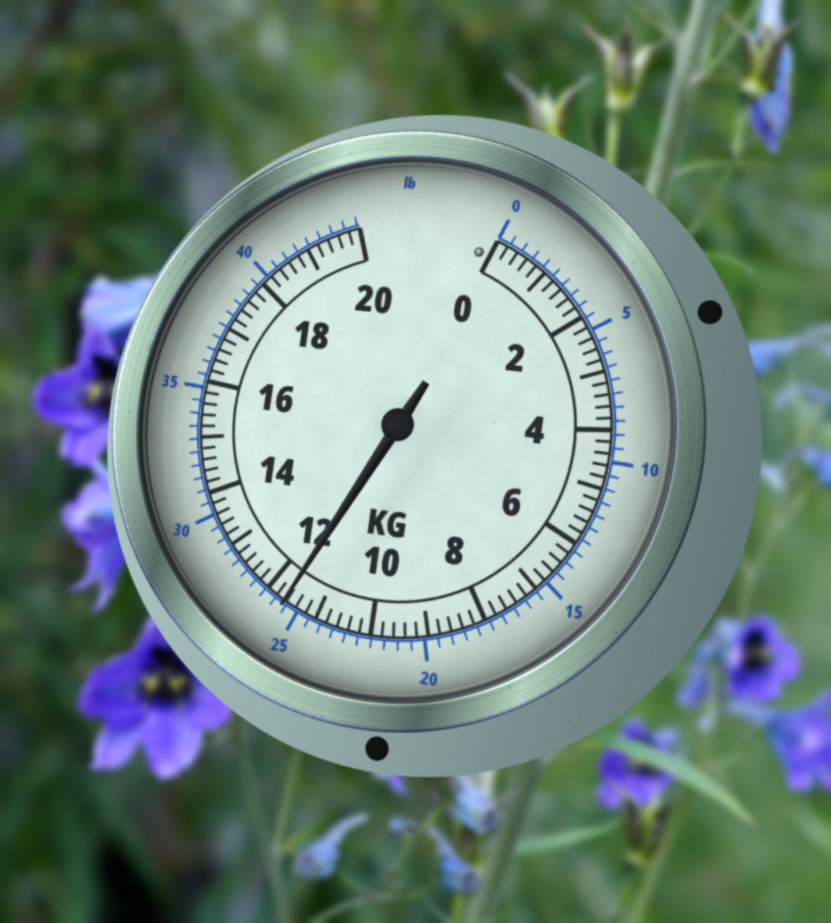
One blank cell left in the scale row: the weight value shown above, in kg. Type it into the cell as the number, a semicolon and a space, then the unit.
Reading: 11.6; kg
